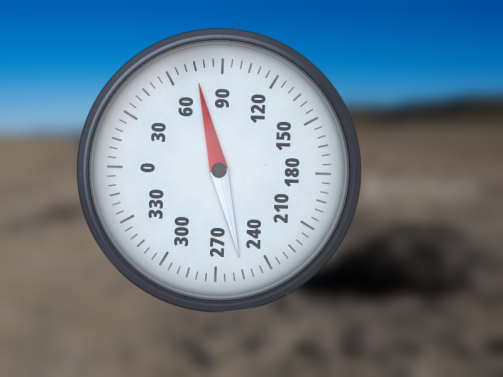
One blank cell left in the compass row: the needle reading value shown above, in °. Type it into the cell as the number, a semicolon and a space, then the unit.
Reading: 75; °
